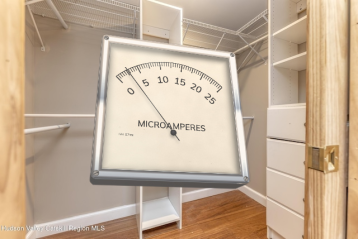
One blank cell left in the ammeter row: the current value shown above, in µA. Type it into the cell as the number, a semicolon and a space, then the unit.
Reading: 2.5; µA
